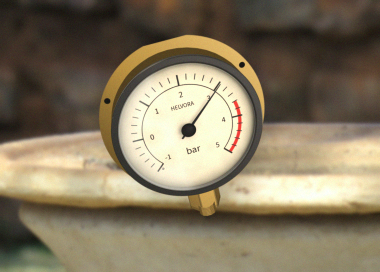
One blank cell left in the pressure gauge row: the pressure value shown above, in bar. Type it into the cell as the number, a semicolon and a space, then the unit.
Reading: 3; bar
